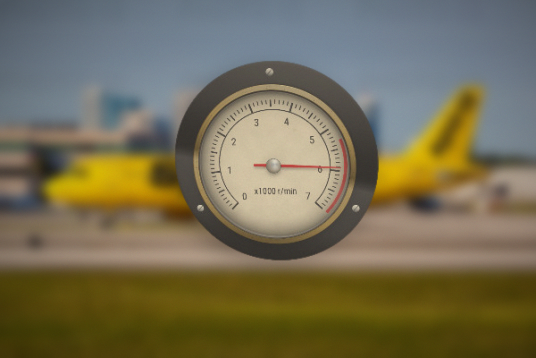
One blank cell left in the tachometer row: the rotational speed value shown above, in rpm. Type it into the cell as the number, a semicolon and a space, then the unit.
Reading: 5900; rpm
